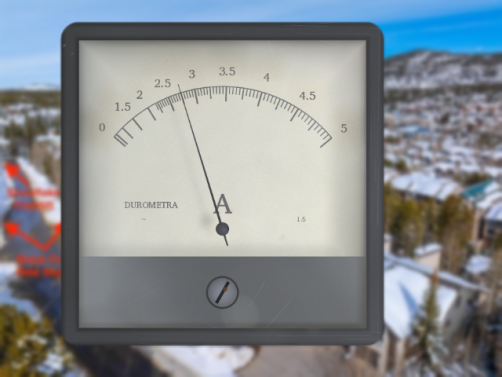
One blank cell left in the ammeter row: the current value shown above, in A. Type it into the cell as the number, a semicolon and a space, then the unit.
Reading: 2.75; A
